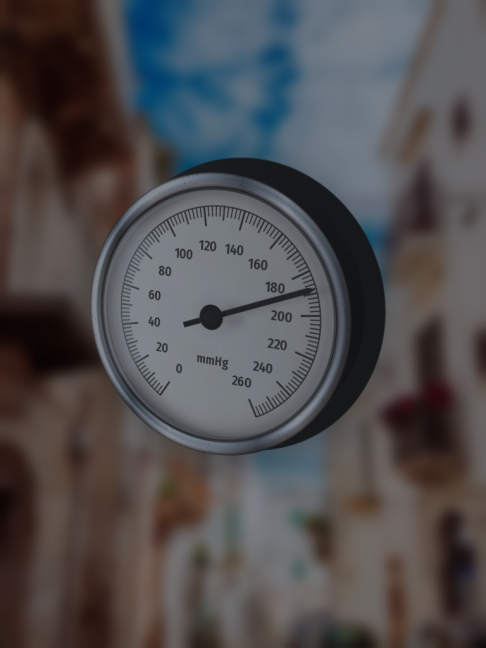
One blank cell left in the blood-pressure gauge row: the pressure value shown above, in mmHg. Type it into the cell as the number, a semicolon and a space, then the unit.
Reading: 188; mmHg
